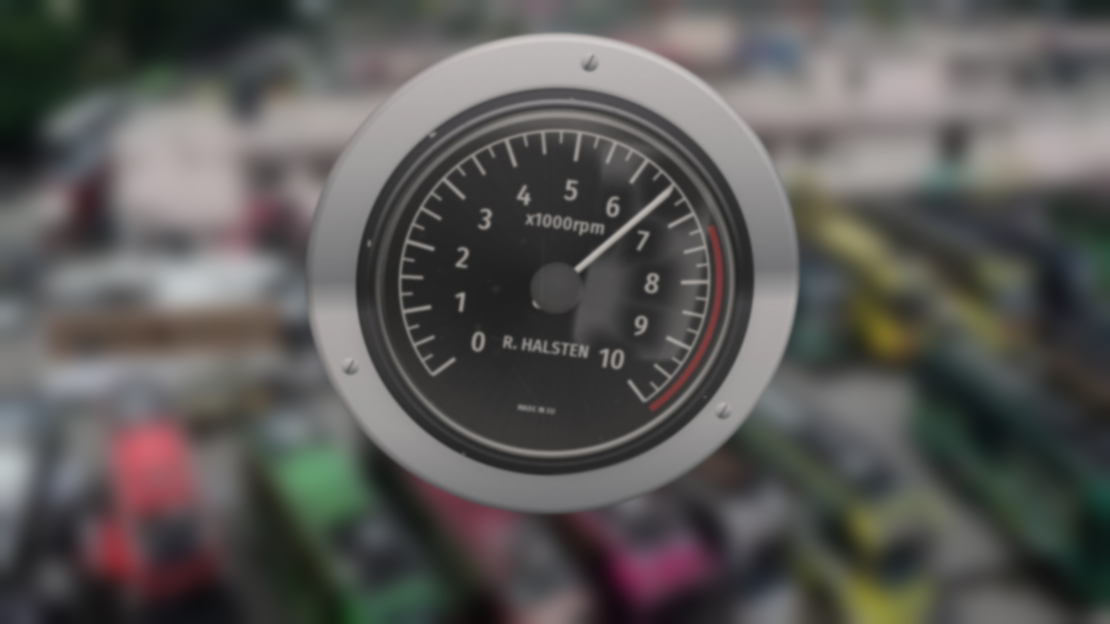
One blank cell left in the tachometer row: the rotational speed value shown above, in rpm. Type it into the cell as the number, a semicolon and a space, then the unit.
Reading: 6500; rpm
